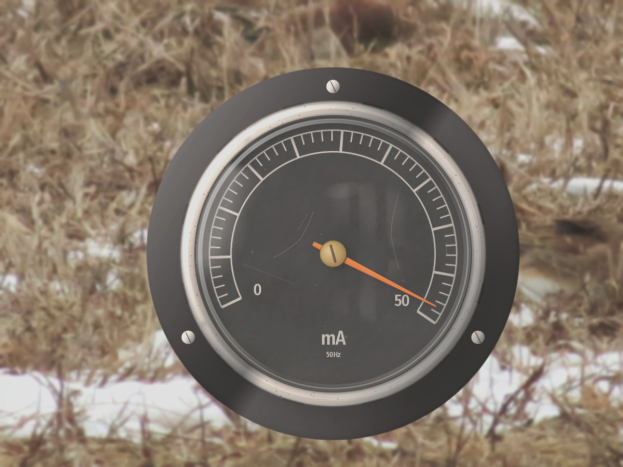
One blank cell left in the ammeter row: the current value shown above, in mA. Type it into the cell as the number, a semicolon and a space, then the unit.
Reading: 48.5; mA
